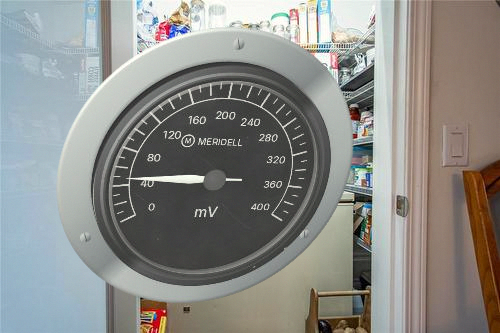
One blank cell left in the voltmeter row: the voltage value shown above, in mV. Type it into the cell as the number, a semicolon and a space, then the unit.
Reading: 50; mV
